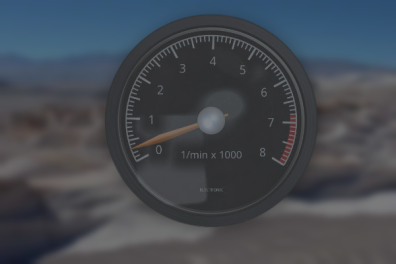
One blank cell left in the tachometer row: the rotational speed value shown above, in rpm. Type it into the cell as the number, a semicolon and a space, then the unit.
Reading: 300; rpm
